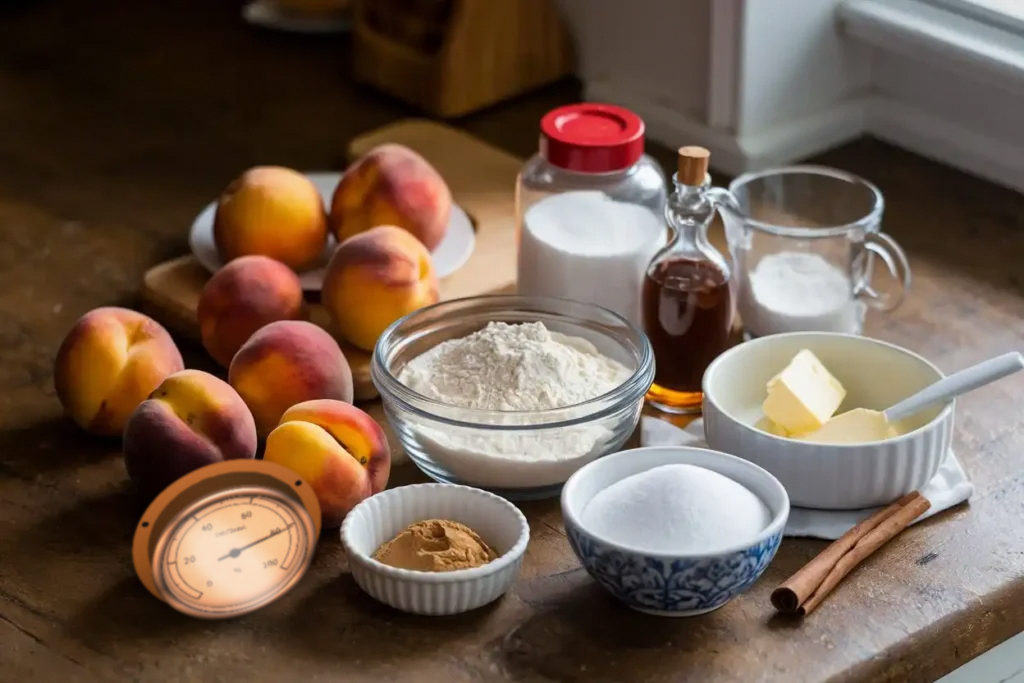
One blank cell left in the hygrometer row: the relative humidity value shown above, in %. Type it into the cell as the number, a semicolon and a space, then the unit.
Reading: 80; %
